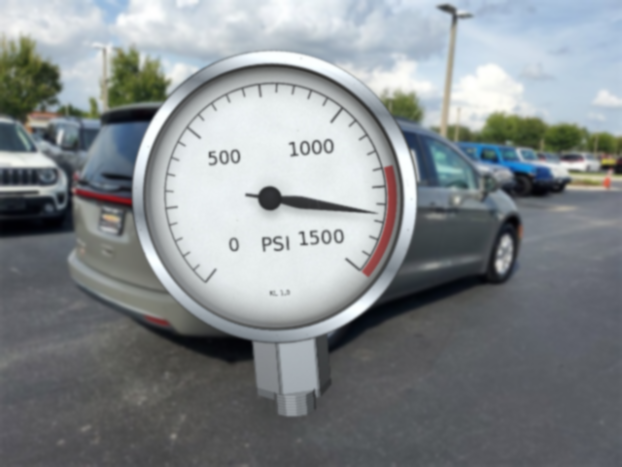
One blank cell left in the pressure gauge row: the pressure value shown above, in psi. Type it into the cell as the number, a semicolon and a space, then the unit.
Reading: 1325; psi
